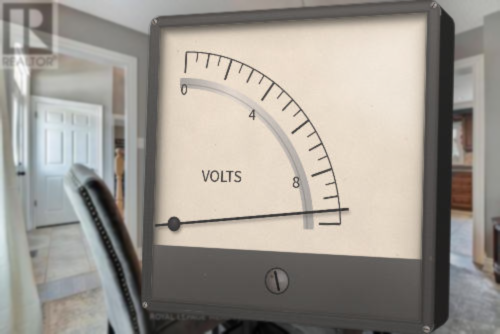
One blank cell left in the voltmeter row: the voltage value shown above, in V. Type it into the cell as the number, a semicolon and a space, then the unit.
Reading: 9.5; V
